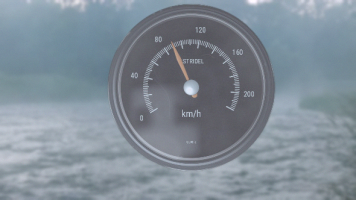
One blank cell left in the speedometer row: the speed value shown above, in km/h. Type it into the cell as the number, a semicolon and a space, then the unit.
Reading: 90; km/h
